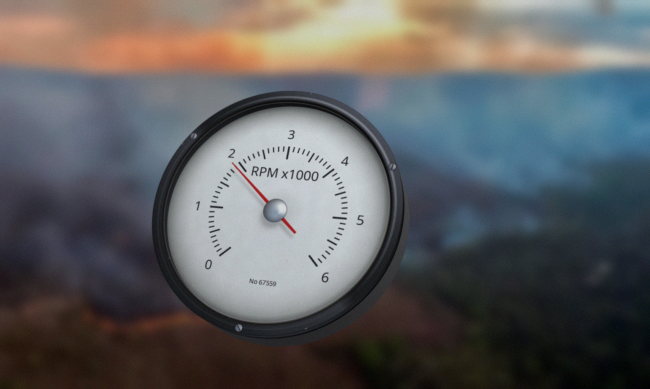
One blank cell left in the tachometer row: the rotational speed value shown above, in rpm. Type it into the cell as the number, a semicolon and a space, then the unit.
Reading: 1900; rpm
